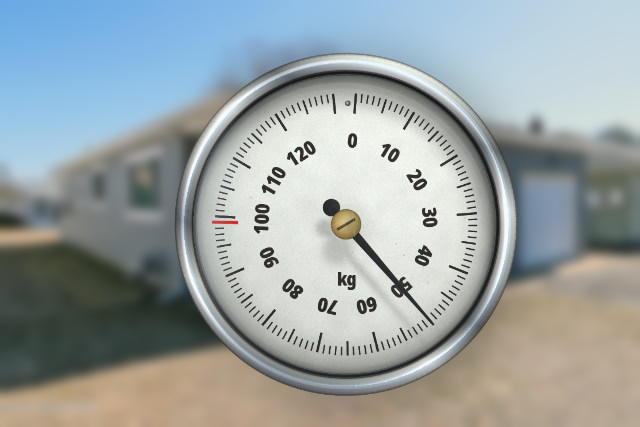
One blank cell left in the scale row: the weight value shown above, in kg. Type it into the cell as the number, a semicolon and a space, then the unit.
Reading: 50; kg
